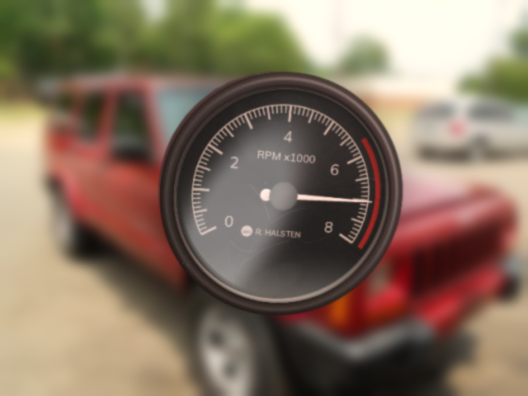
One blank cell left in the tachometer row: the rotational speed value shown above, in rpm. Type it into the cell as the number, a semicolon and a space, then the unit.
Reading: 7000; rpm
